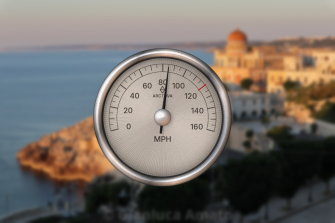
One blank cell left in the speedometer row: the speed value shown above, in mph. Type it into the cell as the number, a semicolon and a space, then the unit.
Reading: 85; mph
